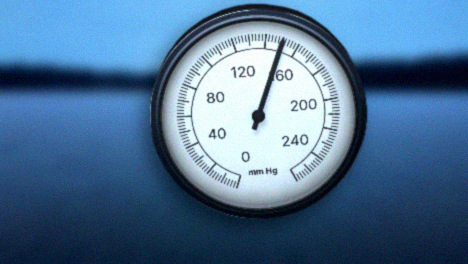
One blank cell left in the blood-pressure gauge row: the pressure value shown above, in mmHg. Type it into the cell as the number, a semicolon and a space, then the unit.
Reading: 150; mmHg
